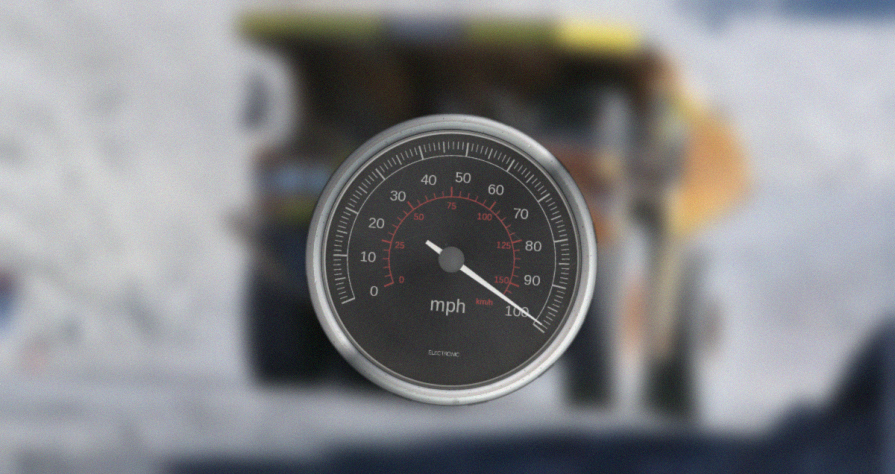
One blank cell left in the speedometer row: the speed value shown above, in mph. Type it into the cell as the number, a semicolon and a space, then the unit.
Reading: 99; mph
